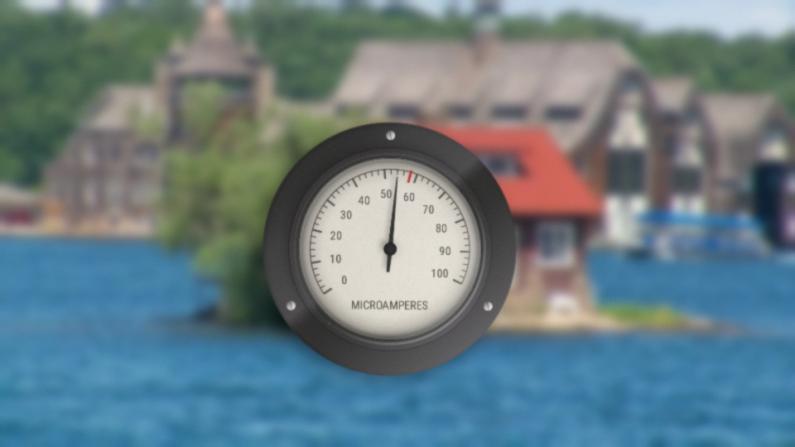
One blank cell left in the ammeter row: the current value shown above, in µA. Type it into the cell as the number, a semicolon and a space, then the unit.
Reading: 54; µA
